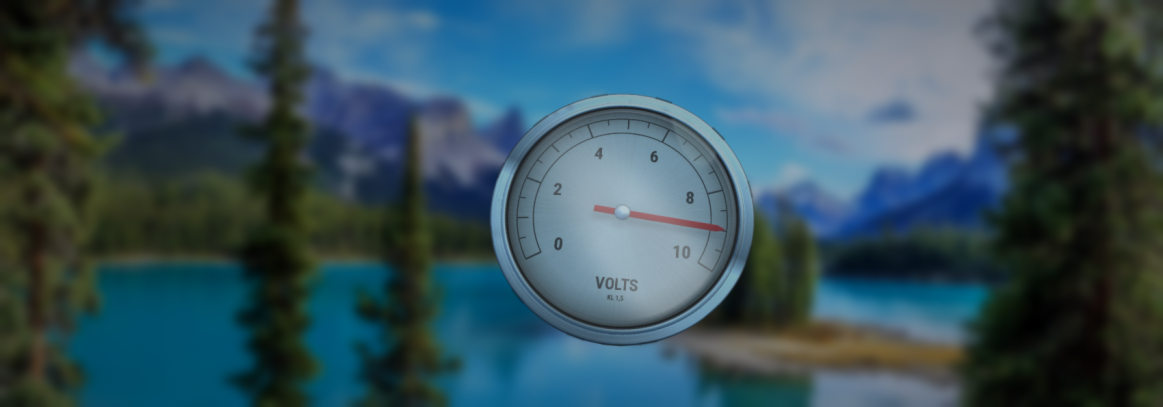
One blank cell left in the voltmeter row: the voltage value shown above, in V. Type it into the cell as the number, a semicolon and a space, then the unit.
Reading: 9; V
